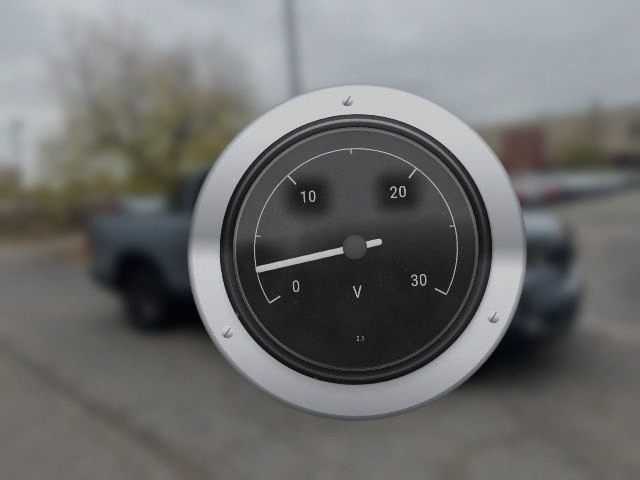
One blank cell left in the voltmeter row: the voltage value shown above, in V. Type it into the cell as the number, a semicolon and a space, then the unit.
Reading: 2.5; V
